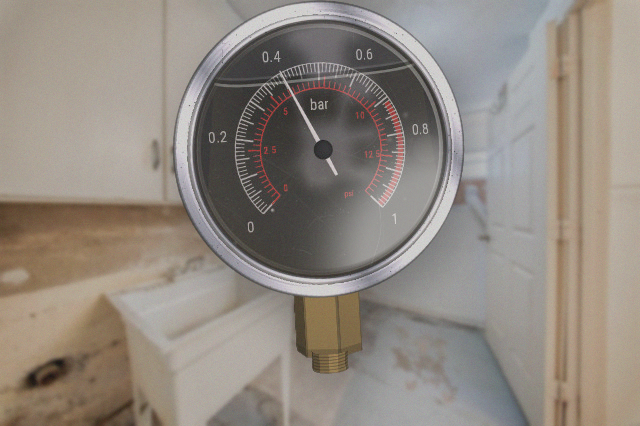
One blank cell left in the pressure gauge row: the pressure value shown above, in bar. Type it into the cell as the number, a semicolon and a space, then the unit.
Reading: 0.4; bar
